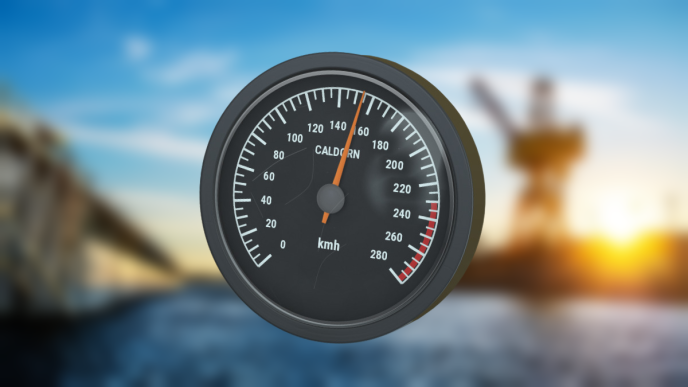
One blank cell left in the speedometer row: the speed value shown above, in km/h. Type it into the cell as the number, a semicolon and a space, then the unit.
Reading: 155; km/h
